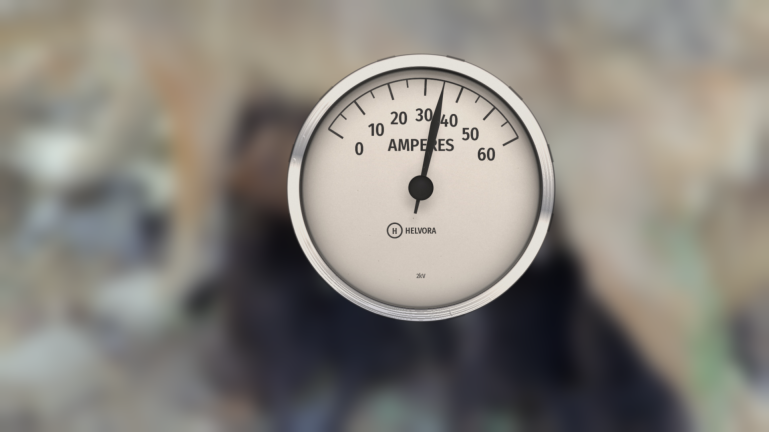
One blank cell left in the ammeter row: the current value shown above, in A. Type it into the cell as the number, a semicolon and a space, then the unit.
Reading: 35; A
